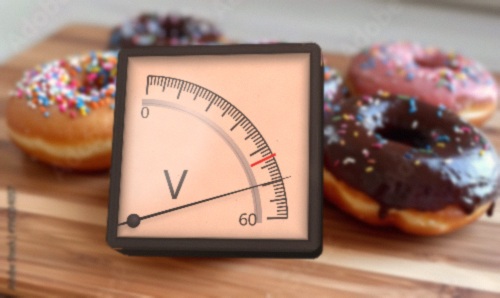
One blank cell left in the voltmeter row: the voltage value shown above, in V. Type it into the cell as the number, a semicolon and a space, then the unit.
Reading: 50; V
